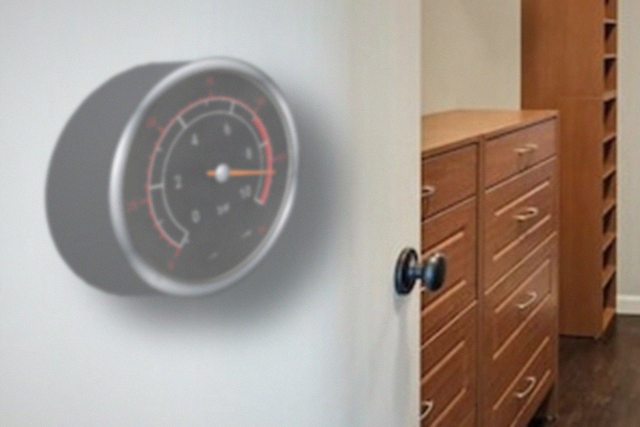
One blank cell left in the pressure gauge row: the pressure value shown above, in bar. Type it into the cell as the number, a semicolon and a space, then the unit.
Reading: 9; bar
